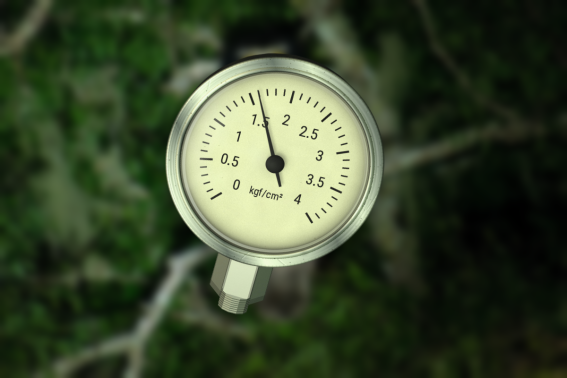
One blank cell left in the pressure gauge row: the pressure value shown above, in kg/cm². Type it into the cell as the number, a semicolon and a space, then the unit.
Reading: 1.6; kg/cm²
